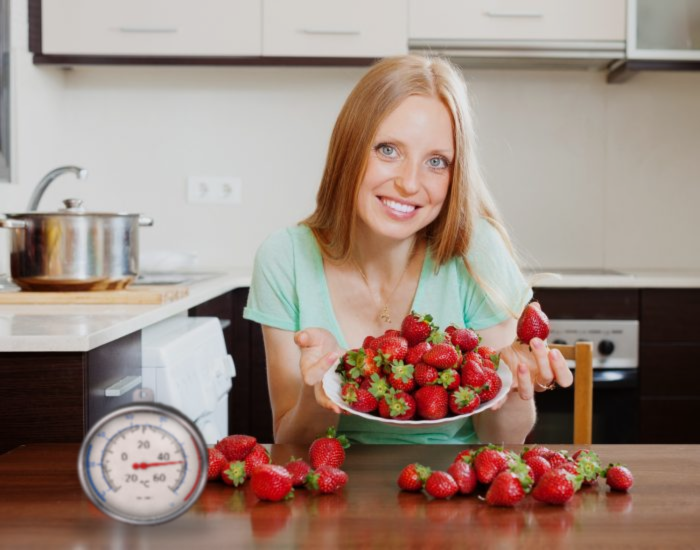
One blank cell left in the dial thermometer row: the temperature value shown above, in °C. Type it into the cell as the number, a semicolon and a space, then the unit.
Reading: 45; °C
